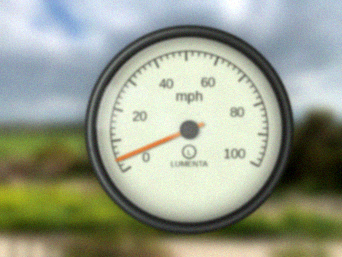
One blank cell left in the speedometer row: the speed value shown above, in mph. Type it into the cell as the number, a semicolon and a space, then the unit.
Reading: 4; mph
